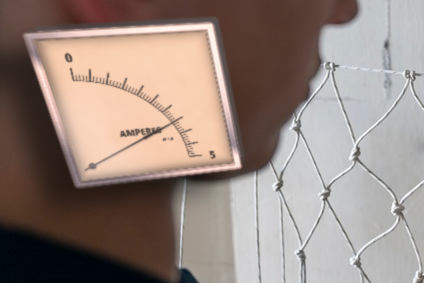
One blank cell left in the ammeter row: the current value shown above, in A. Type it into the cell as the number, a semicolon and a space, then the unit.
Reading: 3.5; A
